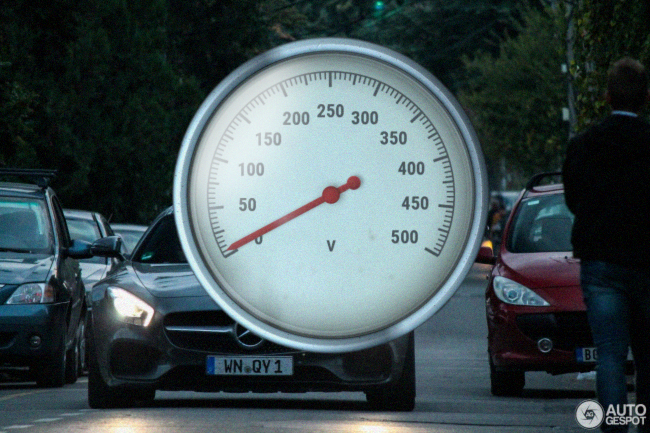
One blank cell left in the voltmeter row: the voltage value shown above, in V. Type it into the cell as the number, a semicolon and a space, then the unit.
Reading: 5; V
